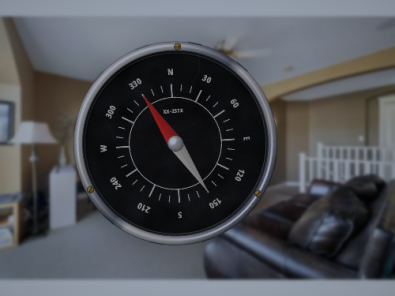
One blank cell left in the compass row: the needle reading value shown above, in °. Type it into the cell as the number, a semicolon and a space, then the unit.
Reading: 330; °
